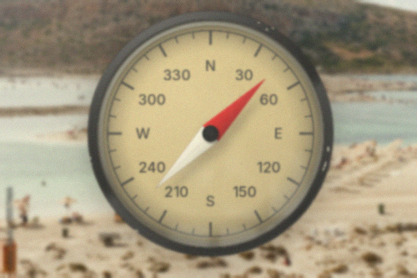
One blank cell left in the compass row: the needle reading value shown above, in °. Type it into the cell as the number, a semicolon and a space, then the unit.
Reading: 45; °
